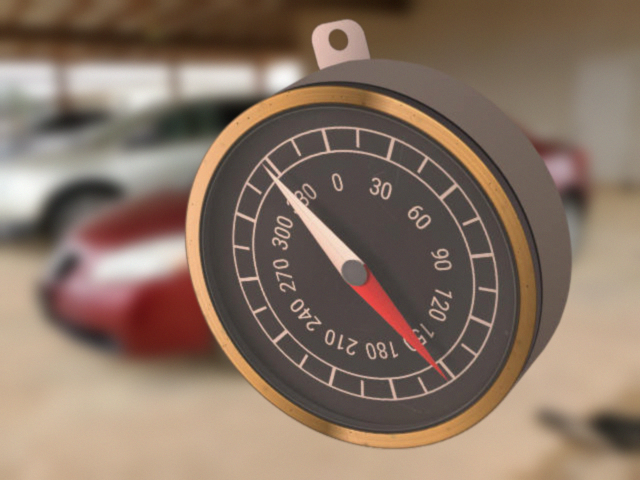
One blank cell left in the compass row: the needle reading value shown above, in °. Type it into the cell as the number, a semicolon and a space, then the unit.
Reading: 150; °
